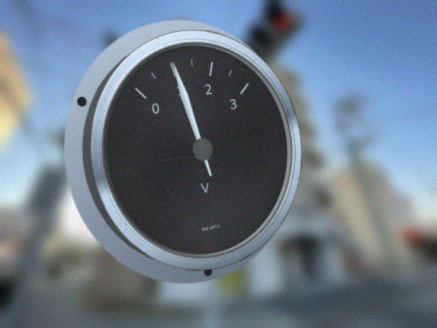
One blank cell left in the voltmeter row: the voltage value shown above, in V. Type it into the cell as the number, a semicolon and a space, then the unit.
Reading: 1; V
